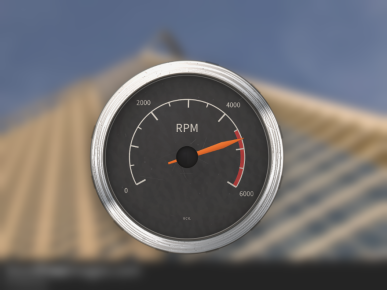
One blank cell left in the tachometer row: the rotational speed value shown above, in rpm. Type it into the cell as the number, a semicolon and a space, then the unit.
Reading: 4750; rpm
